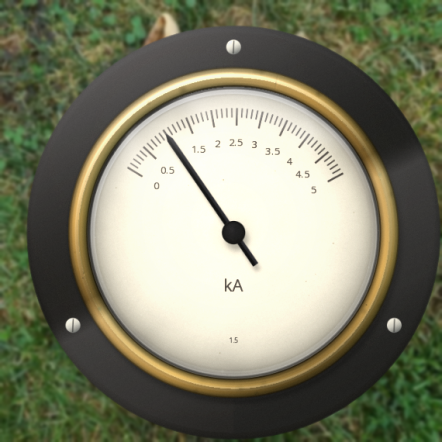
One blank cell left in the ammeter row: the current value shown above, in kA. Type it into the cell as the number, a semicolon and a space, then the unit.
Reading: 1; kA
